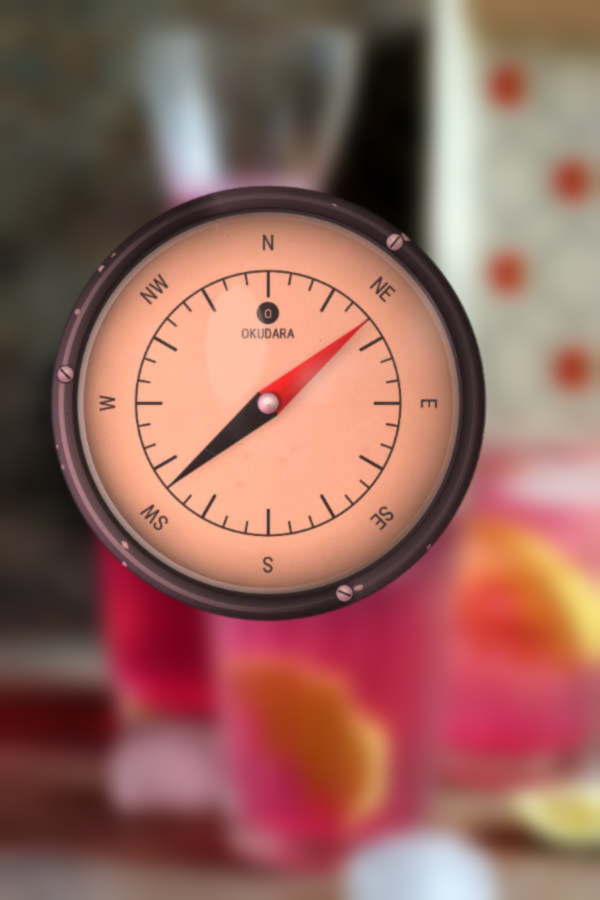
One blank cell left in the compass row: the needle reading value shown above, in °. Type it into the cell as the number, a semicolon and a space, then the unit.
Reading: 50; °
